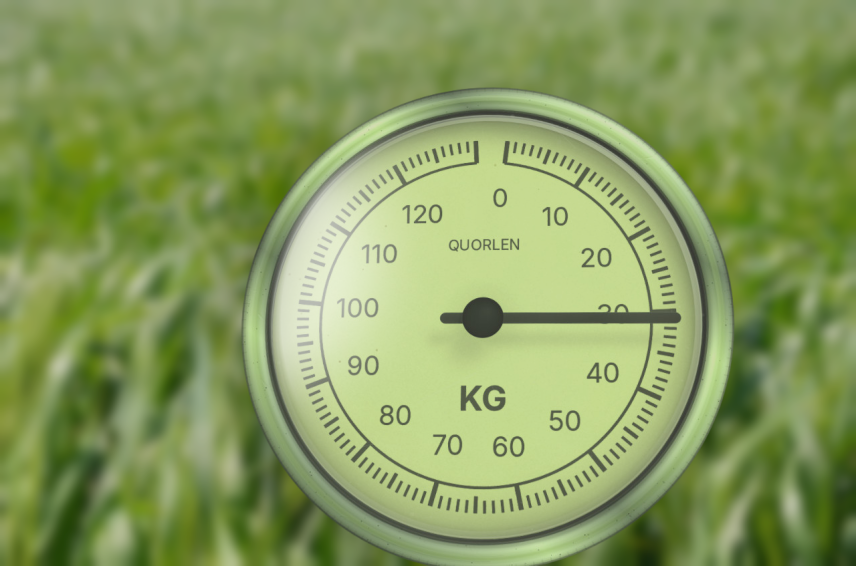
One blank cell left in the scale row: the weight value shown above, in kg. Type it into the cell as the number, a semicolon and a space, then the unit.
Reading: 31; kg
